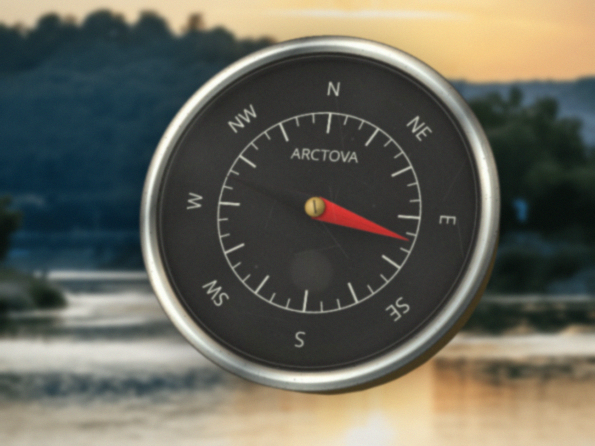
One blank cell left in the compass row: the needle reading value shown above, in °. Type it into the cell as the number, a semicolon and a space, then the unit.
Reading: 105; °
